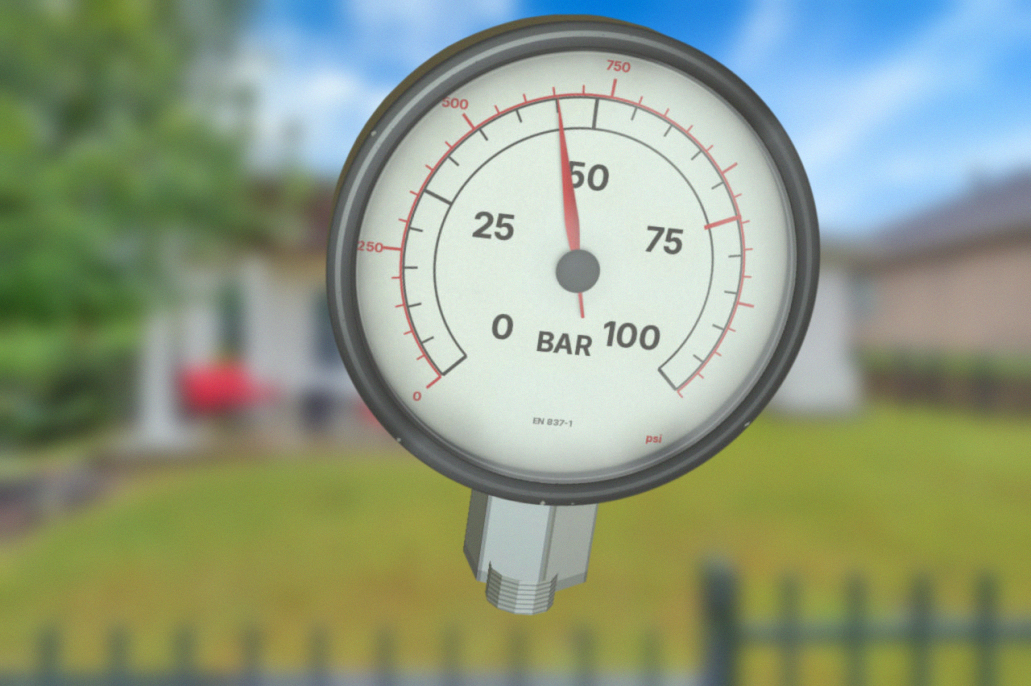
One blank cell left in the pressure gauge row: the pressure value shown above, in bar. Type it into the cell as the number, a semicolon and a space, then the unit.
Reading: 45; bar
